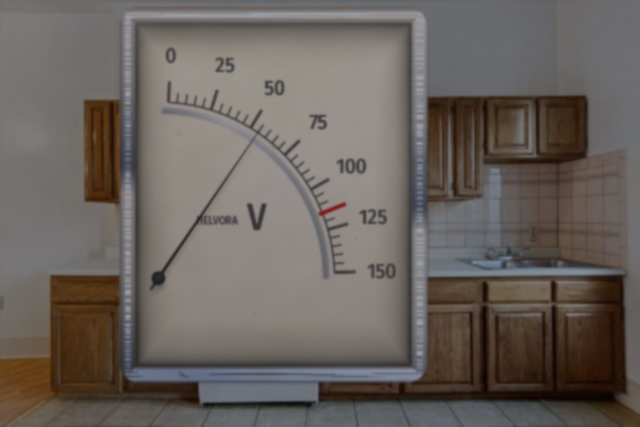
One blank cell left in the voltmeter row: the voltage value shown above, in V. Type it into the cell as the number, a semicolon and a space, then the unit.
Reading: 55; V
